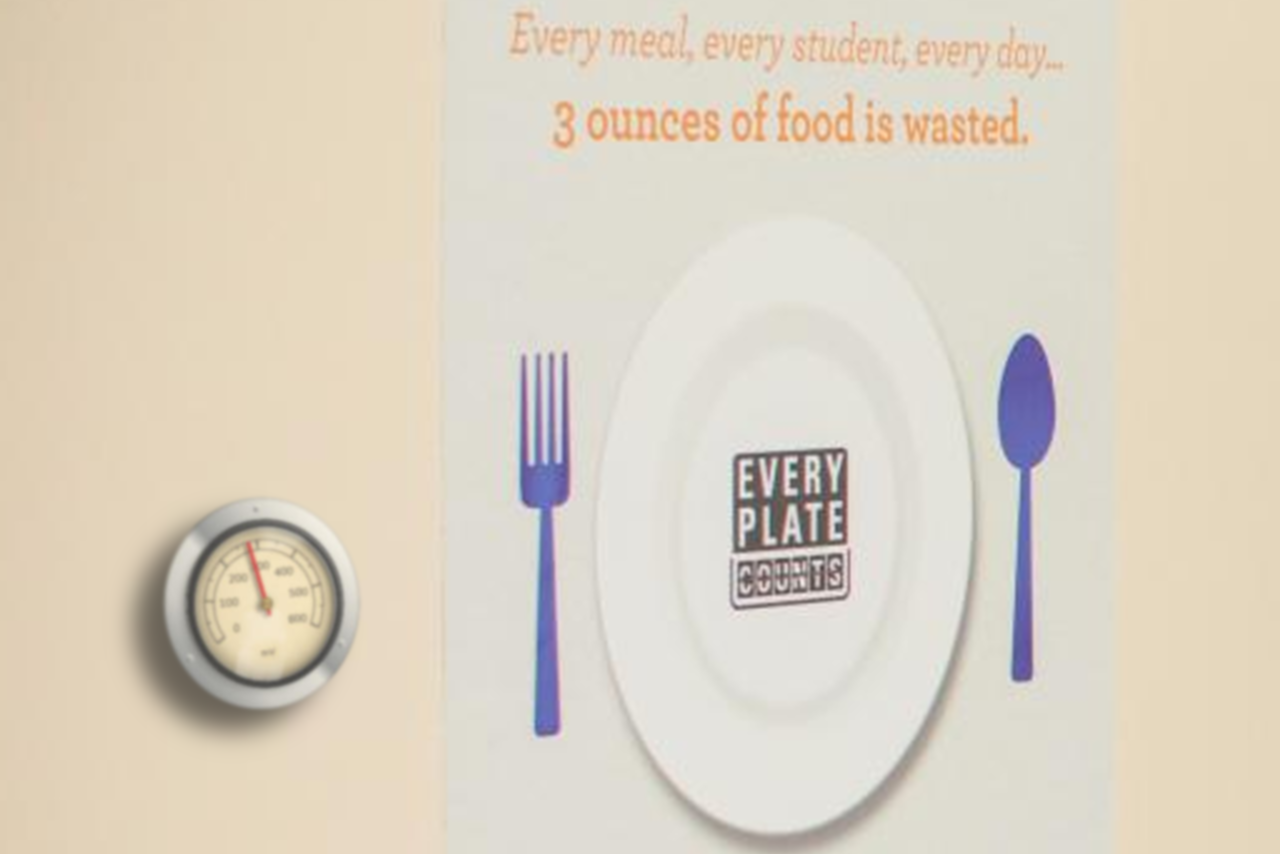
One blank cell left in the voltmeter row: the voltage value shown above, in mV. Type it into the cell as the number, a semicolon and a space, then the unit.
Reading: 275; mV
